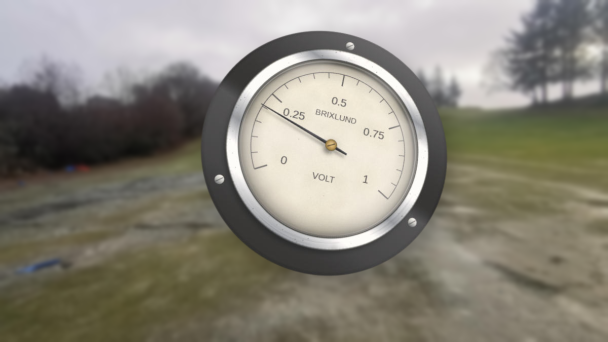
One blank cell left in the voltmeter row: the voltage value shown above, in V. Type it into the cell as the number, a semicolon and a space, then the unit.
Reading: 0.2; V
